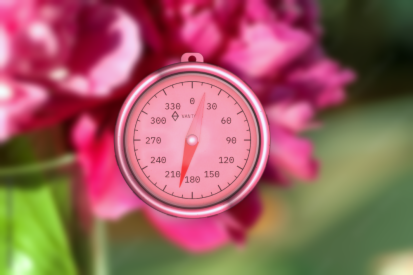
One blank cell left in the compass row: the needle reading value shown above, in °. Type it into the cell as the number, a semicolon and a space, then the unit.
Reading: 195; °
